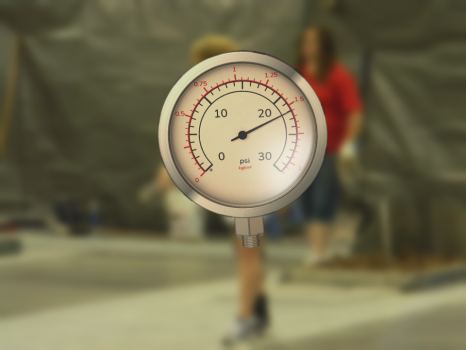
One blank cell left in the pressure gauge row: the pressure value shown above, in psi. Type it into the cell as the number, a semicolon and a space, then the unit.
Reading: 22; psi
